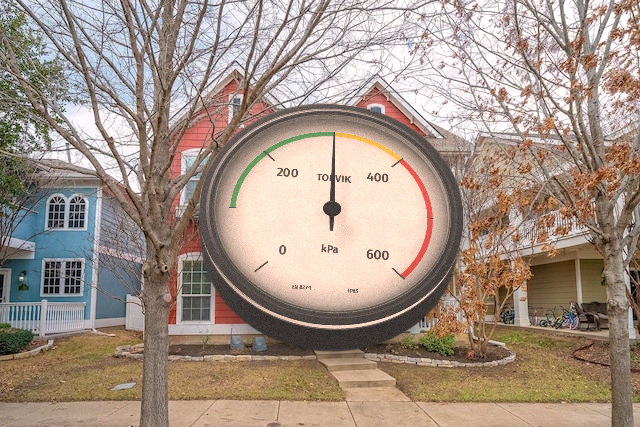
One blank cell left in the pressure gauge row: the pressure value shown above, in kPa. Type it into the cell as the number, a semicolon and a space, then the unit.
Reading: 300; kPa
